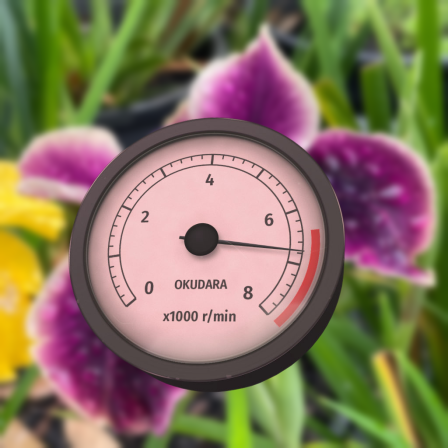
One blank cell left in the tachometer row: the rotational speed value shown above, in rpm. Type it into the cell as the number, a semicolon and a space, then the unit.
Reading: 6800; rpm
